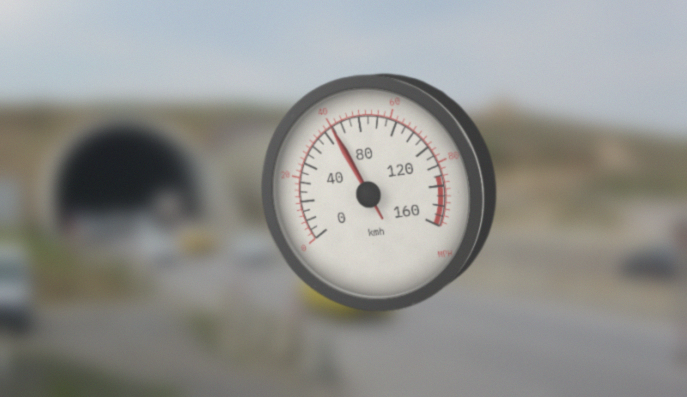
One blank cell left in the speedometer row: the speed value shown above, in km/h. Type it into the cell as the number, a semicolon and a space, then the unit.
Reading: 65; km/h
